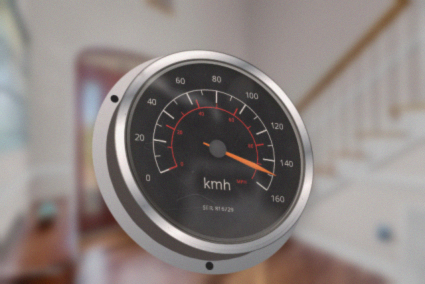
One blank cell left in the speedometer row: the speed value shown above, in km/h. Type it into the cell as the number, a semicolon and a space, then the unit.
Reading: 150; km/h
